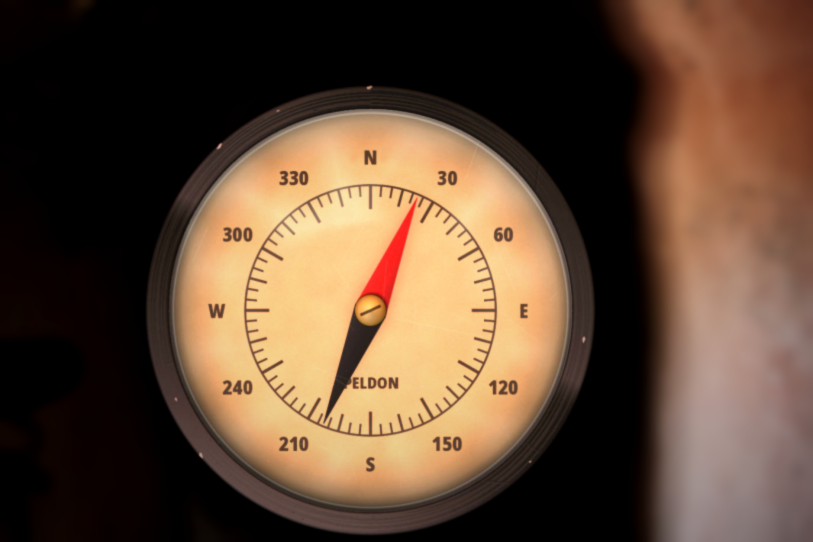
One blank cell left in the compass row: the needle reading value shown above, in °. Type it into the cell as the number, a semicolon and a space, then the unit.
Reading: 22.5; °
